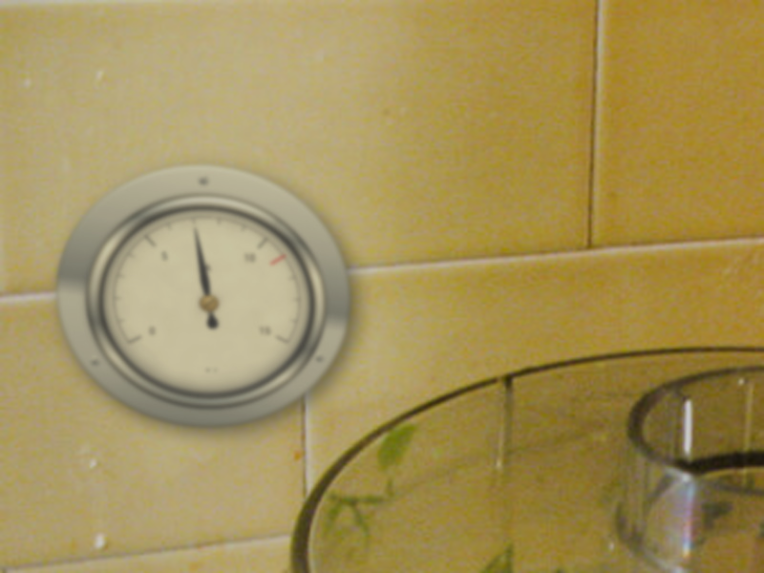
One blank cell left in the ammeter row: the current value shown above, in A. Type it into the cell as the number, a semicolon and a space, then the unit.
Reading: 7; A
